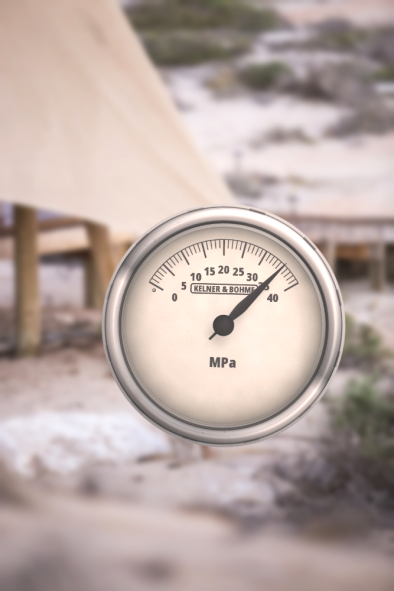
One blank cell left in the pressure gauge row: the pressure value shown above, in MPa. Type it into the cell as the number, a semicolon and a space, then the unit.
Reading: 35; MPa
